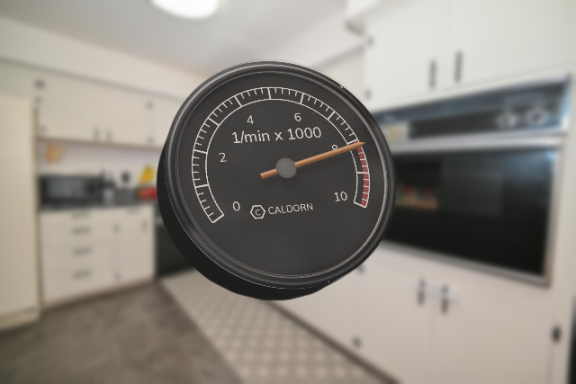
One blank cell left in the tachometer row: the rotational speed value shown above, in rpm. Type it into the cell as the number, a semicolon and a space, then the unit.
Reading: 8200; rpm
